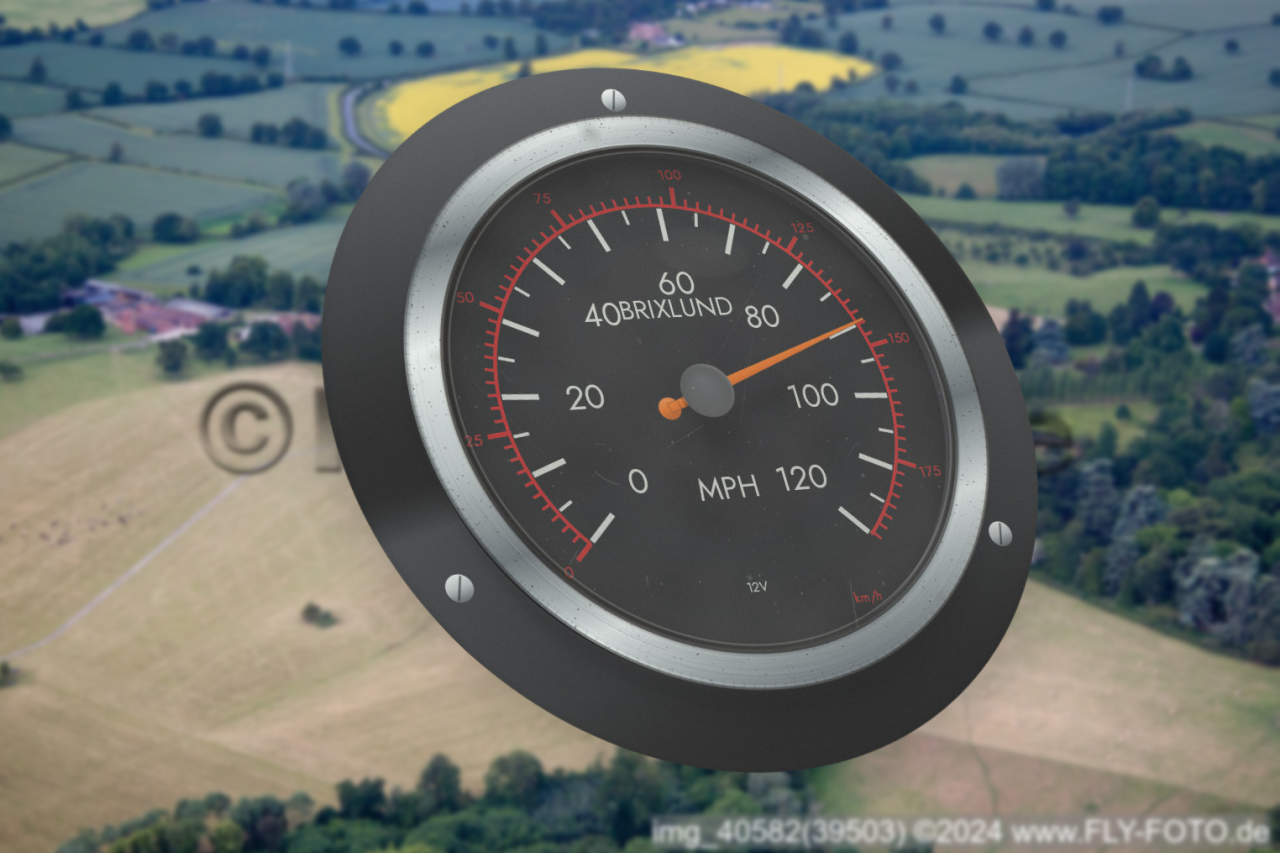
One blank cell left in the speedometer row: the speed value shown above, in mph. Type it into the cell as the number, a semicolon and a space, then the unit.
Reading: 90; mph
